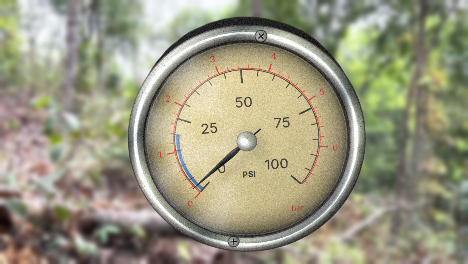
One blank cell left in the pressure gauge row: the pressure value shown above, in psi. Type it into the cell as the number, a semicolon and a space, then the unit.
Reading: 2.5; psi
